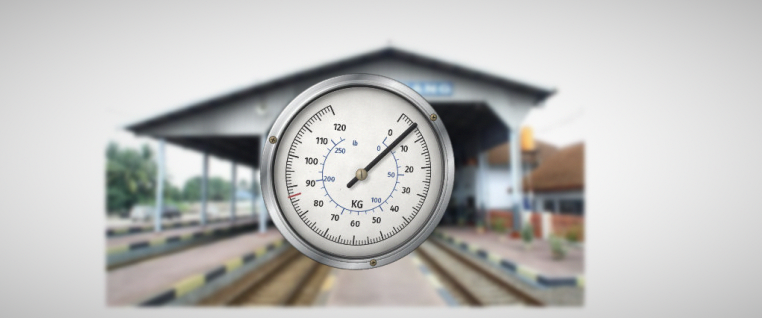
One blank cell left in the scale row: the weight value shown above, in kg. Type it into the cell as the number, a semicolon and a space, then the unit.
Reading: 5; kg
